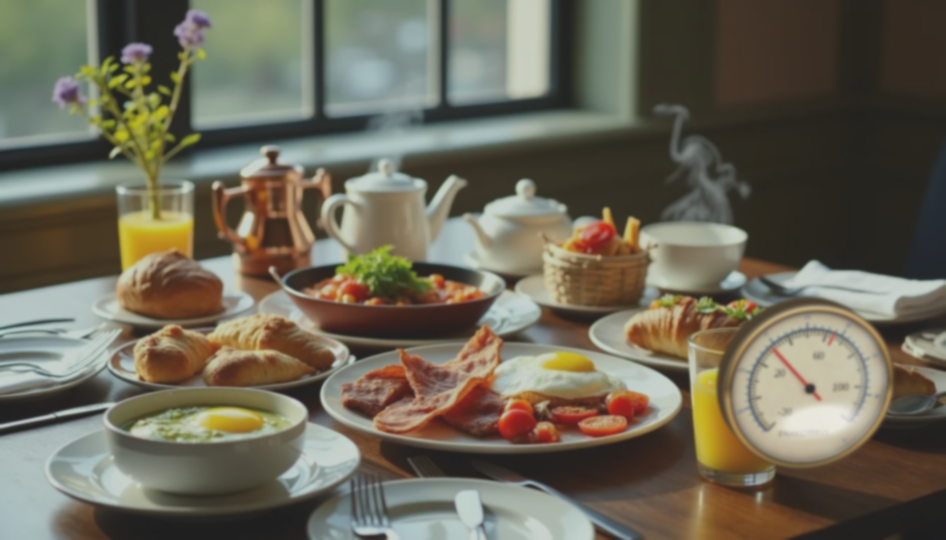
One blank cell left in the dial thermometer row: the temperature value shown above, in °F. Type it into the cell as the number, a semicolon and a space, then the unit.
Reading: 30; °F
